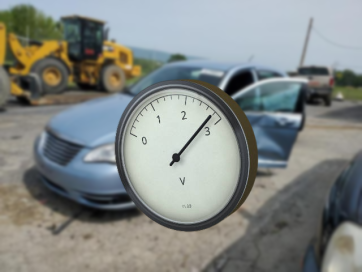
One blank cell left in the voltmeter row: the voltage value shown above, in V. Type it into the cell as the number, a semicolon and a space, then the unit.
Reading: 2.8; V
